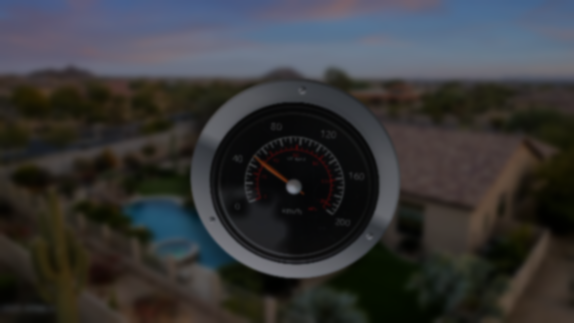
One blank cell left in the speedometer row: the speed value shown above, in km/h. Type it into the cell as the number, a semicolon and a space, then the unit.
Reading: 50; km/h
